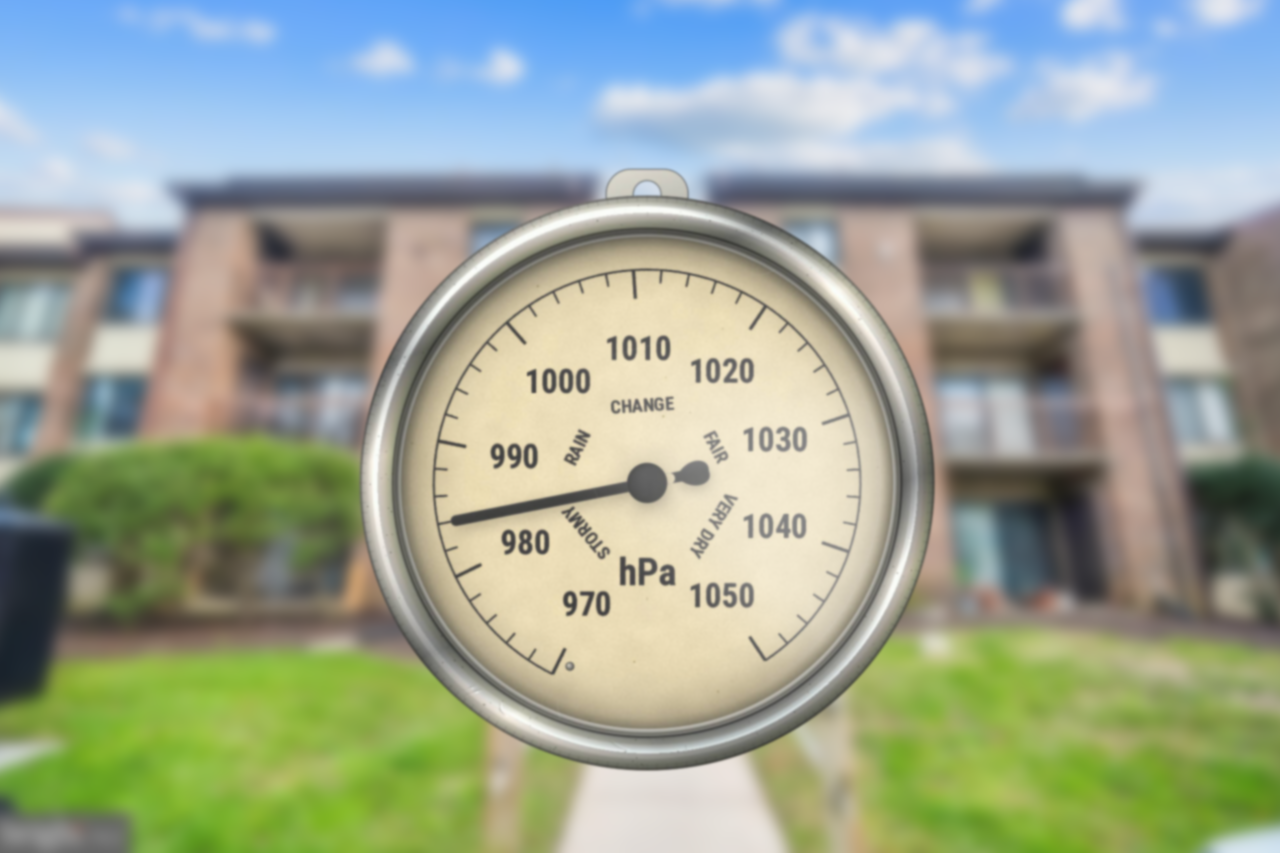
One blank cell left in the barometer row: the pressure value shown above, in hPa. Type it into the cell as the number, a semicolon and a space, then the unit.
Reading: 984; hPa
